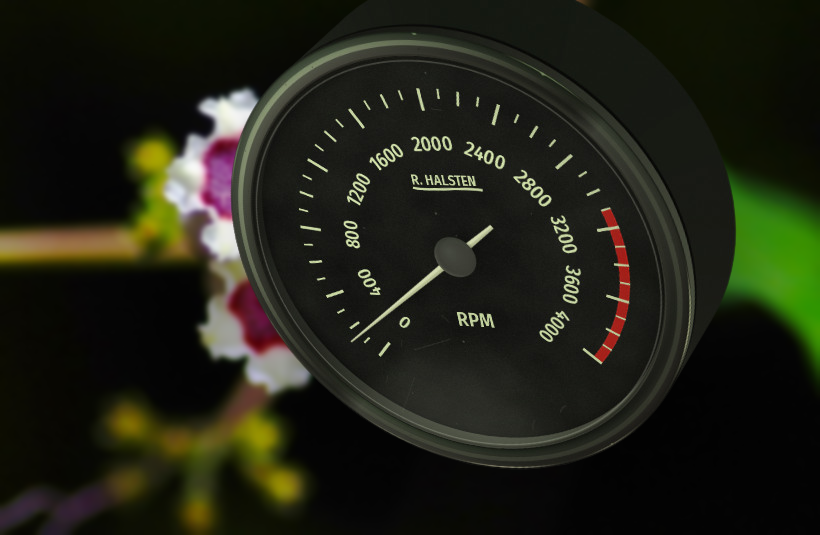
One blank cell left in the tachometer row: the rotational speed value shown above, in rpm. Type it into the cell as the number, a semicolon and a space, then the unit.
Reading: 150; rpm
